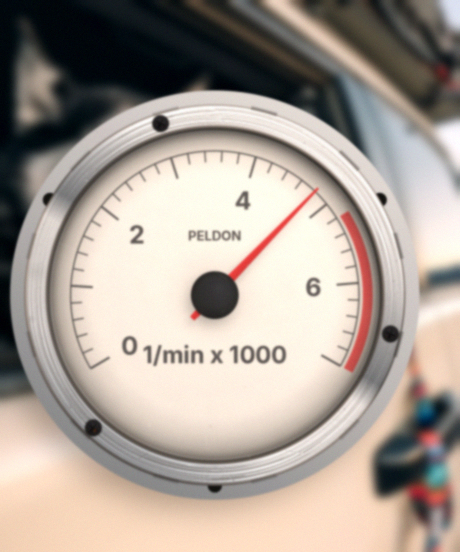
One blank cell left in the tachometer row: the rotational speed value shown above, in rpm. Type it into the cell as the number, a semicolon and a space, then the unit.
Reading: 4800; rpm
